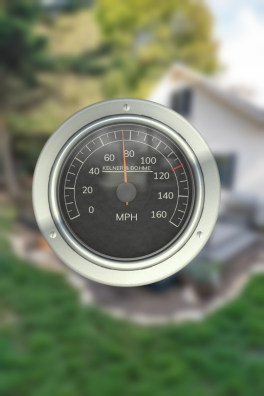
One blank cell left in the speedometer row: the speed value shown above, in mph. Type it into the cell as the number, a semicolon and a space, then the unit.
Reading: 75; mph
